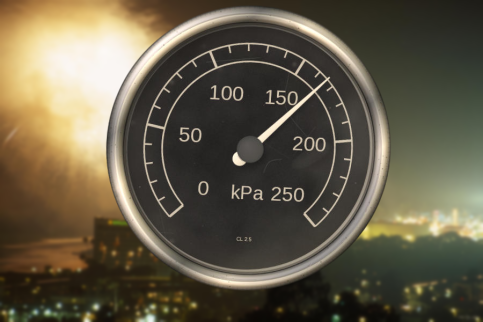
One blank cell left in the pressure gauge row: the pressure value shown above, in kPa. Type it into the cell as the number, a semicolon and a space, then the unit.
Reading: 165; kPa
